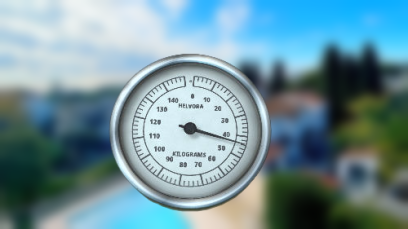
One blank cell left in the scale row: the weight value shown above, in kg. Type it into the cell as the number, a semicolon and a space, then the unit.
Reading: 44; kg
